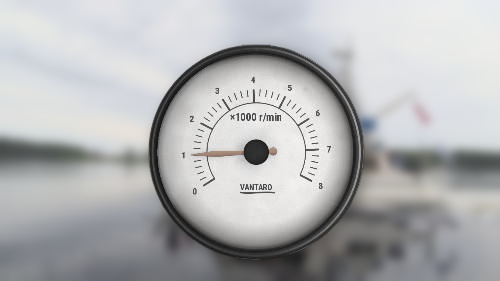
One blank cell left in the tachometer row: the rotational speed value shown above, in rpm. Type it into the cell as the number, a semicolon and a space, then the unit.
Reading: 1000; rpm
